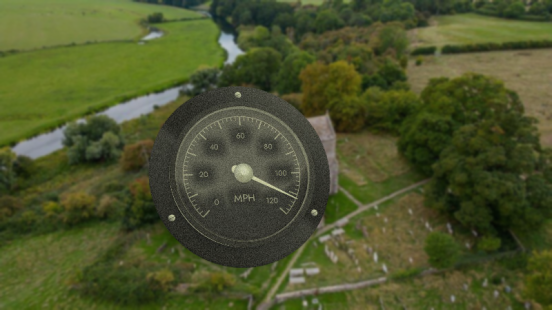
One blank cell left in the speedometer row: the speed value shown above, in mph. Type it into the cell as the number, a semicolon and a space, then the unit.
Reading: 112; mph
